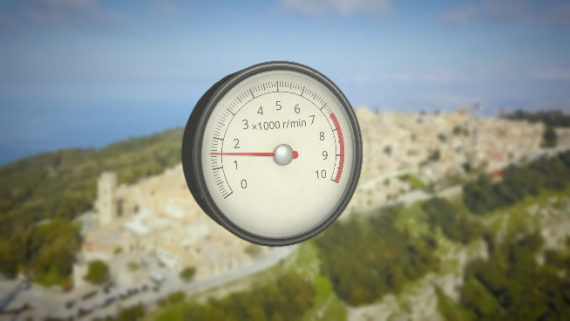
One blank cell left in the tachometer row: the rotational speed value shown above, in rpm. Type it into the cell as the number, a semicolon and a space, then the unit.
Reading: 1500; rpm
